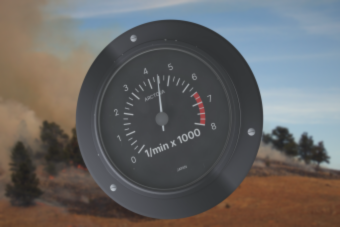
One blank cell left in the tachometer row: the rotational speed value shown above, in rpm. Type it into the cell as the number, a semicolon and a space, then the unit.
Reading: 4500; rpm
